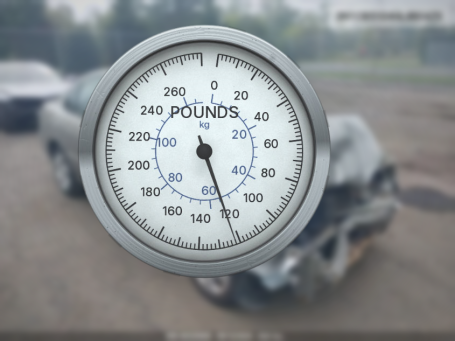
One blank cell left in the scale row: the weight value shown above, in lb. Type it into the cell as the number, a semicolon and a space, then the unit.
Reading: 122; lb
